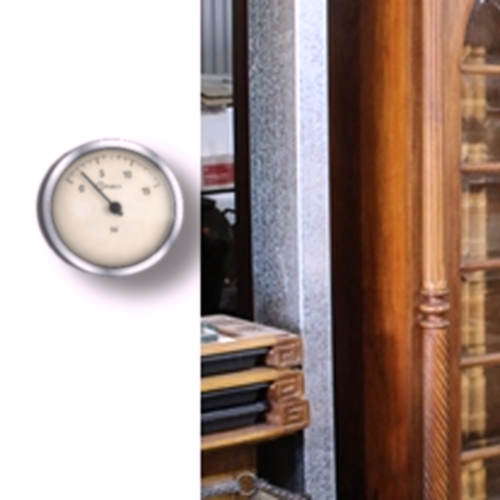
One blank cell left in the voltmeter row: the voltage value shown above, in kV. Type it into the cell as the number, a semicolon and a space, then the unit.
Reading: 2; kV
